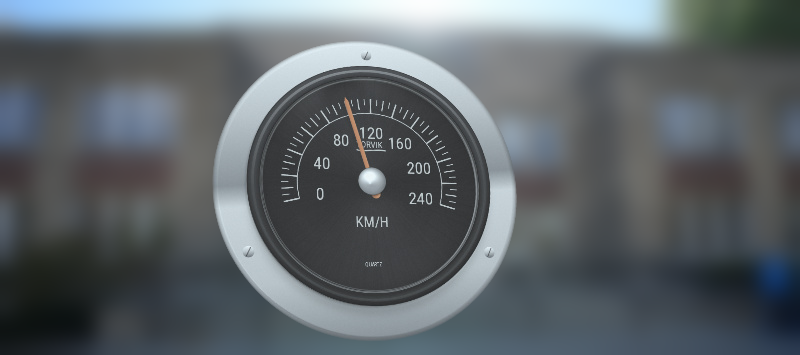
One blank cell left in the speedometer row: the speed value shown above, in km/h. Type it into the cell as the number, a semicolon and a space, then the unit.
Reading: 100; km/h
